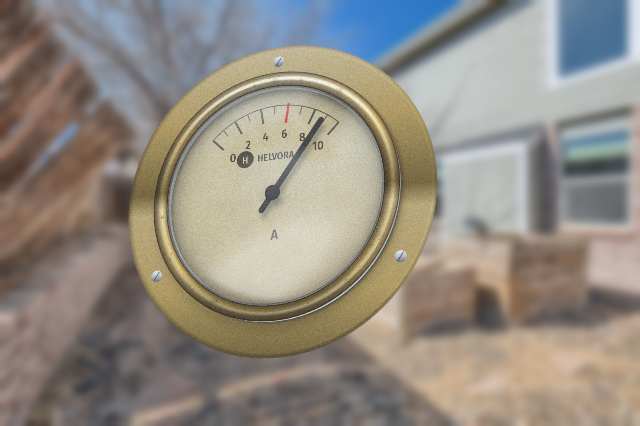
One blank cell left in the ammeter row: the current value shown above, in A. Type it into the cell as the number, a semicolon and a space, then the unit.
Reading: 9; A
